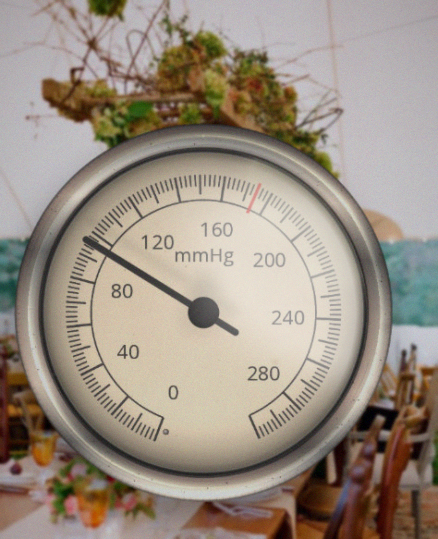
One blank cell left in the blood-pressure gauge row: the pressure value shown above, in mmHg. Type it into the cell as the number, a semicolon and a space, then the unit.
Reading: 96; mmHg
